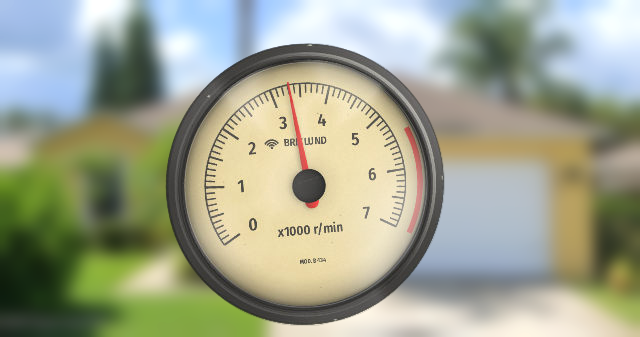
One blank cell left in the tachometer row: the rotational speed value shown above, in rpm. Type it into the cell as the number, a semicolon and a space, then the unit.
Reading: 3300; rpm
